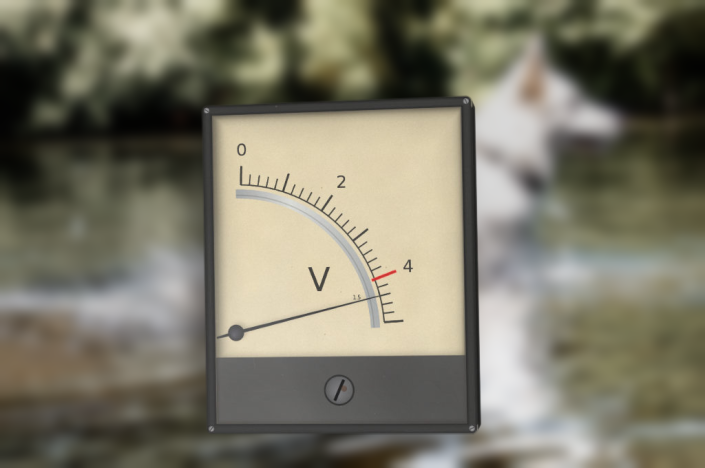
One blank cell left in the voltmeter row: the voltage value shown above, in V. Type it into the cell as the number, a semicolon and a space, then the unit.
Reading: 4.4; V
